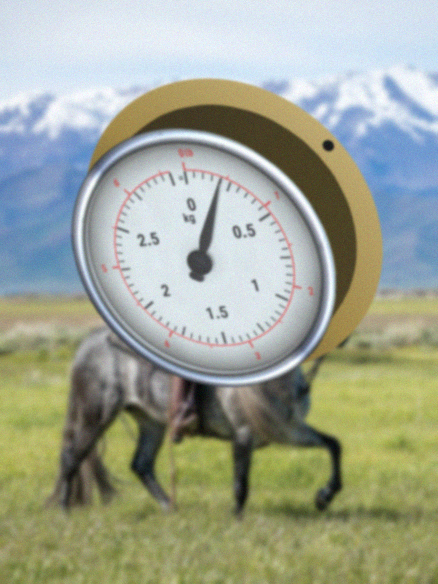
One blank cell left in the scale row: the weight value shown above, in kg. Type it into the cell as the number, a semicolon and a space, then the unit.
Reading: 0.2; kg
